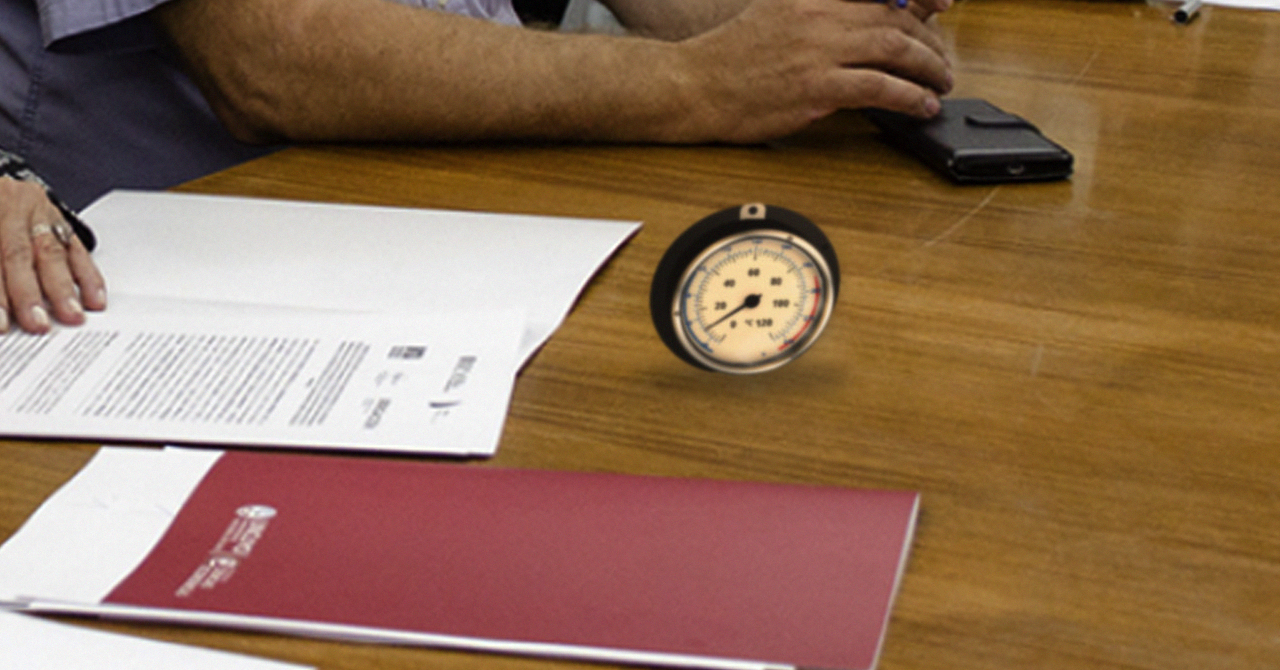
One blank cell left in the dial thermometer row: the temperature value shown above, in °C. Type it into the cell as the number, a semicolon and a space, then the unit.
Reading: 10; °C
